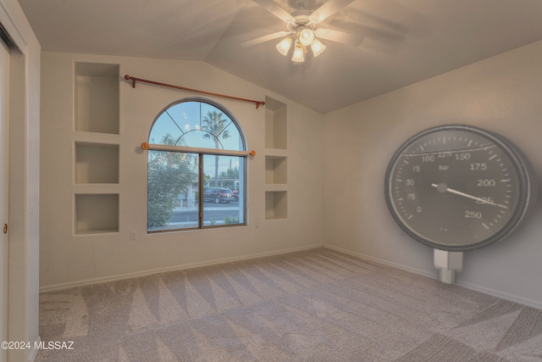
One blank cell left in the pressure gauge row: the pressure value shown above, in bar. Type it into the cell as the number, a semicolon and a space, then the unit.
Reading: 225; bar
